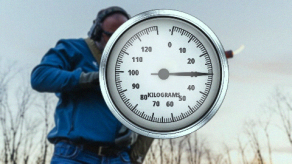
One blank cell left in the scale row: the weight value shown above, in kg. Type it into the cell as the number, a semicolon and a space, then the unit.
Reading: 30; kg
